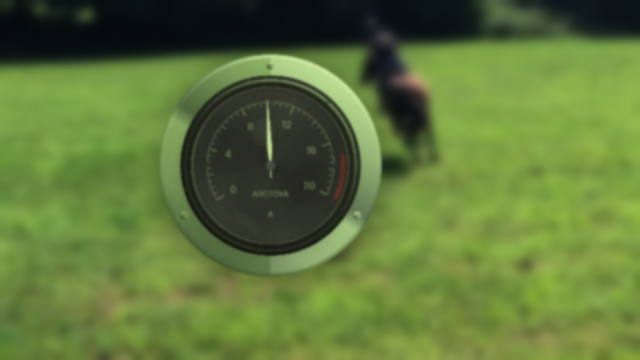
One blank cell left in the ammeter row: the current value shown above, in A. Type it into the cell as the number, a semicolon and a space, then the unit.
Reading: 10; A
